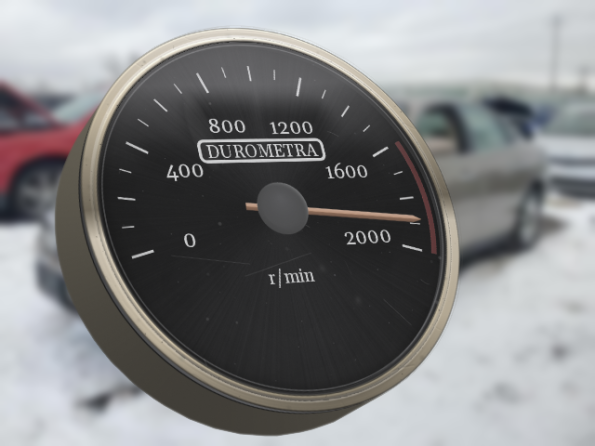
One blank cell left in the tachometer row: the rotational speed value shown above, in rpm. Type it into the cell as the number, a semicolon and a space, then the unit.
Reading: 1900; rpm
